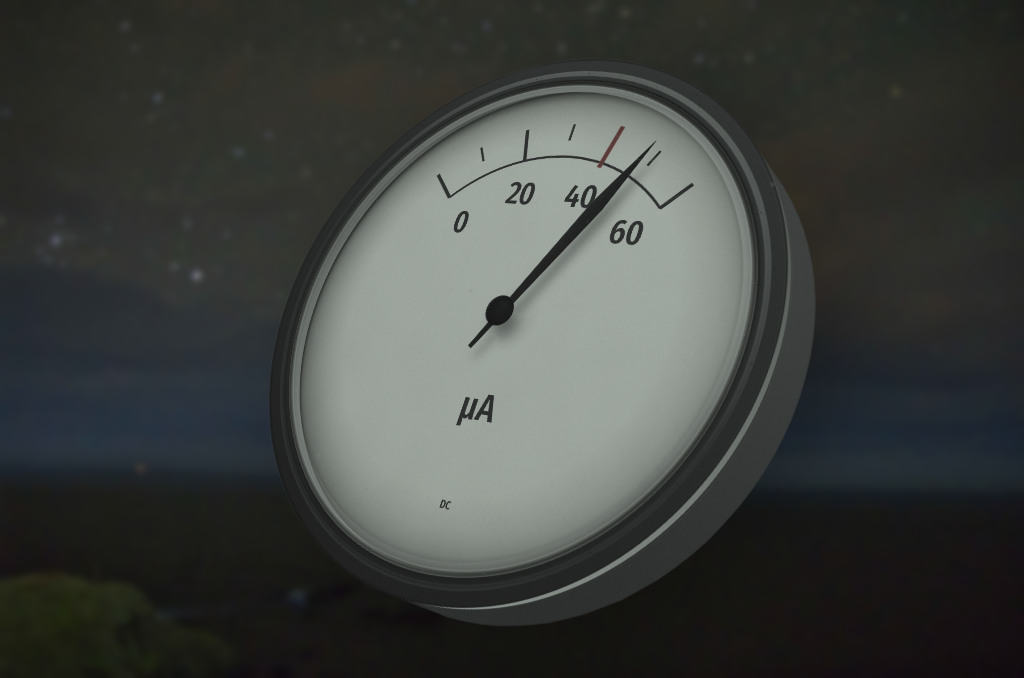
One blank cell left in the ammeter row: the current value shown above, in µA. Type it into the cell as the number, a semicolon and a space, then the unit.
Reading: 50; µA
